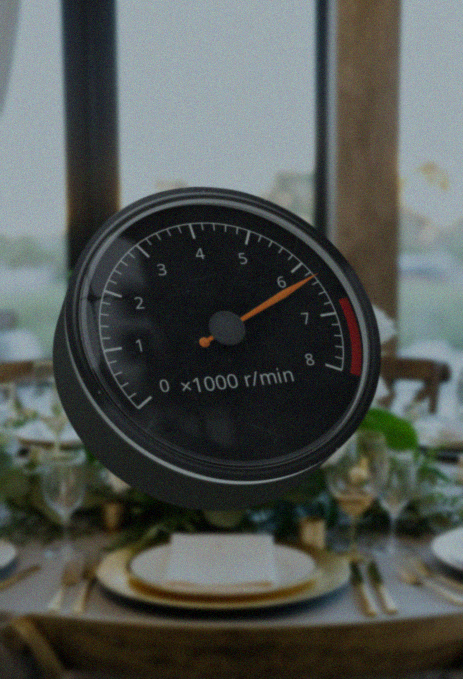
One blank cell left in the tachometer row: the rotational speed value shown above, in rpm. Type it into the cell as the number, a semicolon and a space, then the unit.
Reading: 6300; rpm
